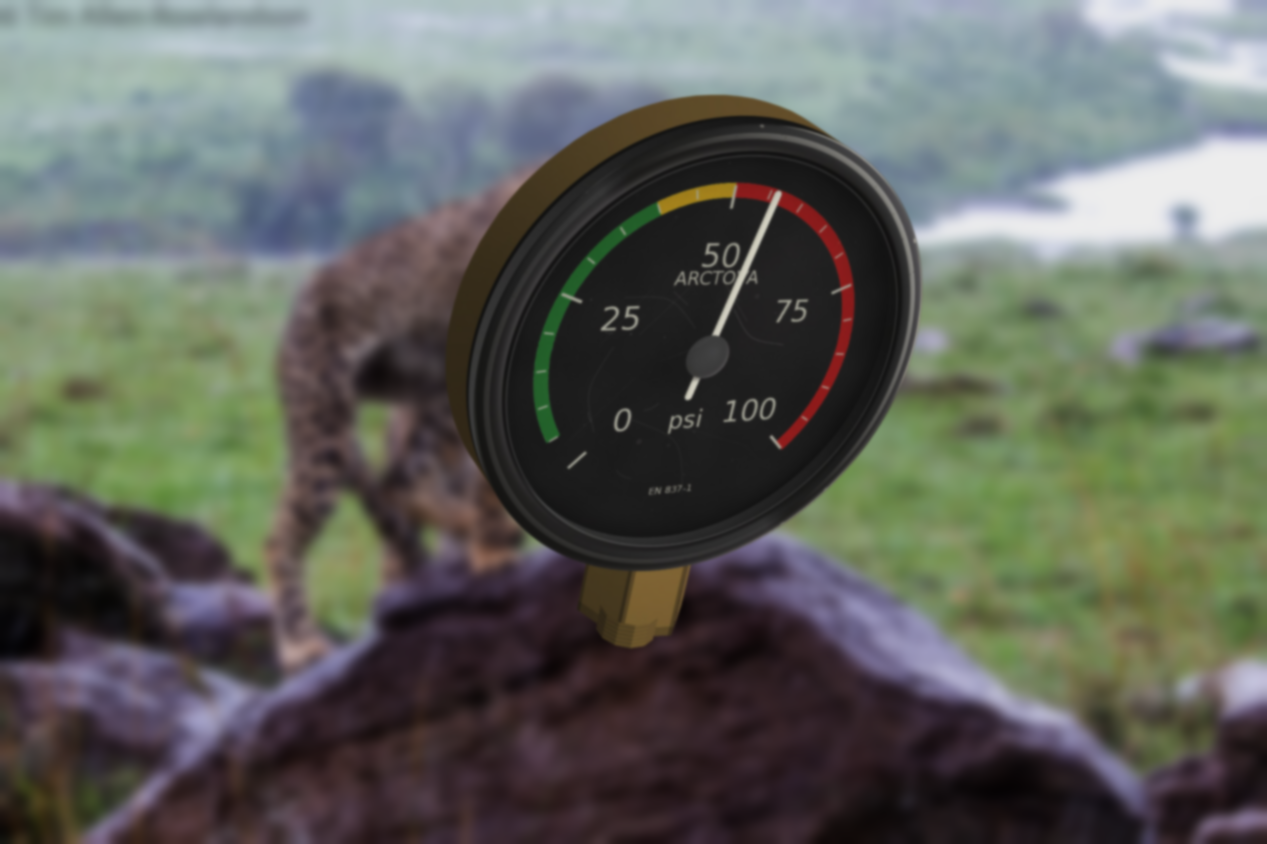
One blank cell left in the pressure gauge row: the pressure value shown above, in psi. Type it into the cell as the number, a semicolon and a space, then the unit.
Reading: 55; psi
